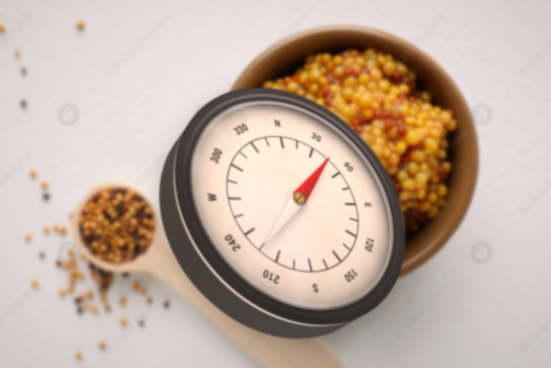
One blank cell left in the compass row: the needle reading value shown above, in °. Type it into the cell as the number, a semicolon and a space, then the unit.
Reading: 45; °
